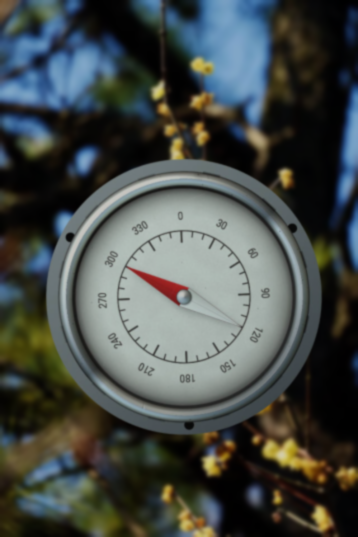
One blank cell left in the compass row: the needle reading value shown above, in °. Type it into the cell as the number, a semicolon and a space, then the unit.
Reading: 300; °
